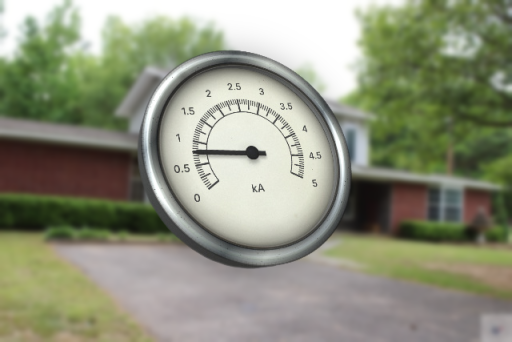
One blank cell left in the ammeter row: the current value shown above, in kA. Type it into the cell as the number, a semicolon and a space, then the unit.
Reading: 0.75; kA
